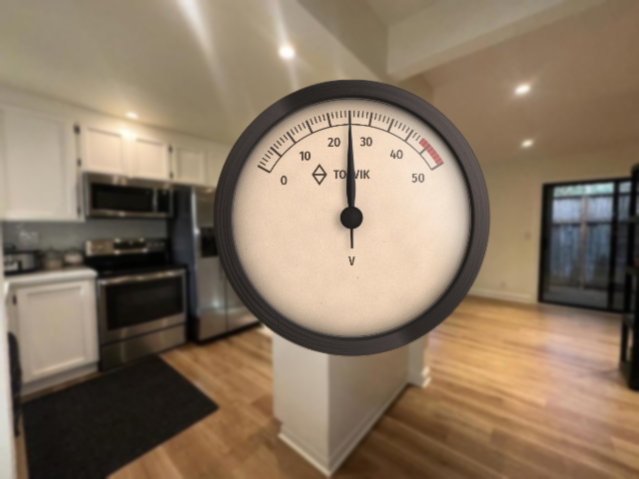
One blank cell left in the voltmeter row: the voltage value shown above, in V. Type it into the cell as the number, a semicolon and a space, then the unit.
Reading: 25; V
